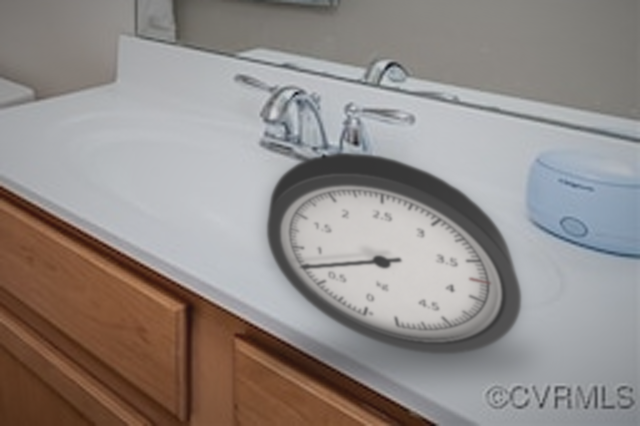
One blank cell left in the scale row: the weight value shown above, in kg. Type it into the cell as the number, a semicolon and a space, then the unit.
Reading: 0.75; kg
